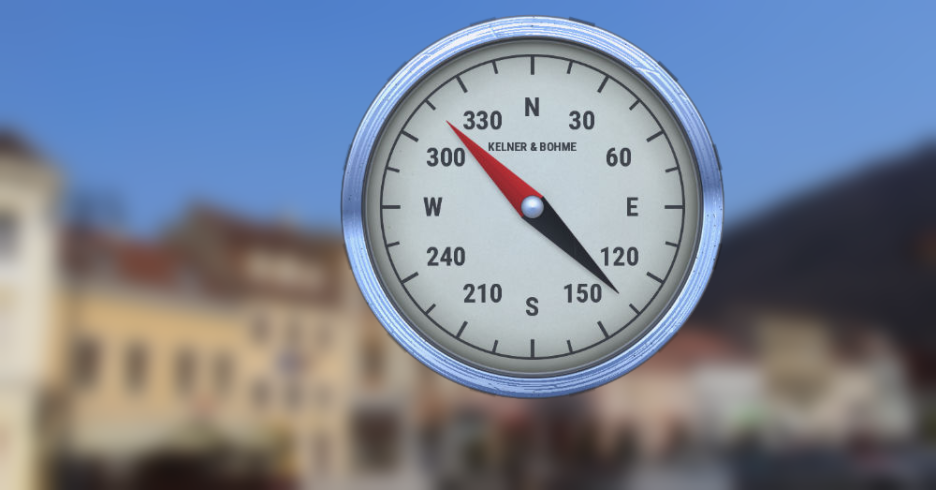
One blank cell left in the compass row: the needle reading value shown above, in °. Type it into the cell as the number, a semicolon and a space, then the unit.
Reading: 315; °
